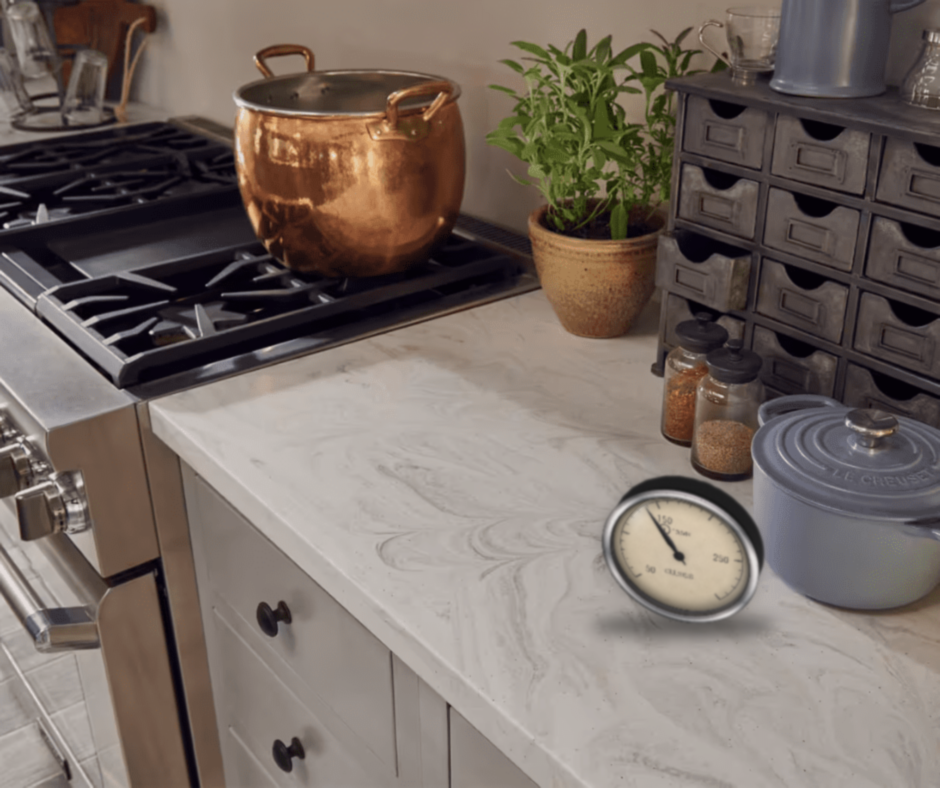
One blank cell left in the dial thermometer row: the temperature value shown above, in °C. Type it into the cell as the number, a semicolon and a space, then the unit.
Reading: 140; °C
